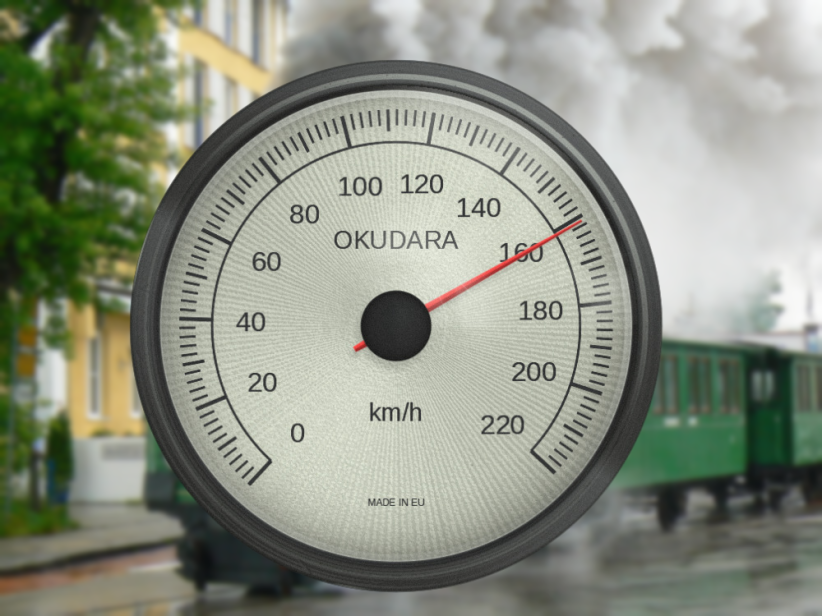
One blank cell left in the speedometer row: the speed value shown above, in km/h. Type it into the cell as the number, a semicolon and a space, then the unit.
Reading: 161; km/h
